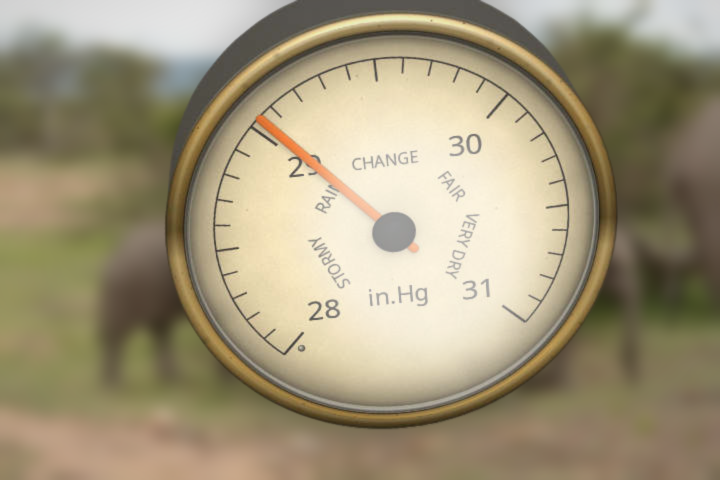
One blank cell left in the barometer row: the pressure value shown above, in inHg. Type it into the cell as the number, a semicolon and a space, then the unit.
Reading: 29.05; inHg
